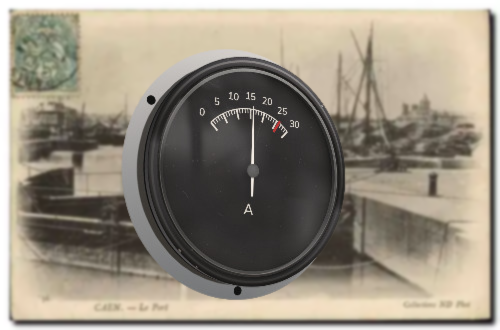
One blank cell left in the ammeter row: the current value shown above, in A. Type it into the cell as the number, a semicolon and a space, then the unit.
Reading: 15; A
